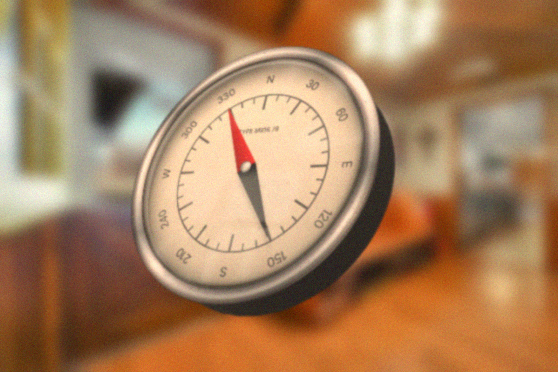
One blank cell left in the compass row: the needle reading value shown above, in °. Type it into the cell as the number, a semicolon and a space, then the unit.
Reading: 330; °
